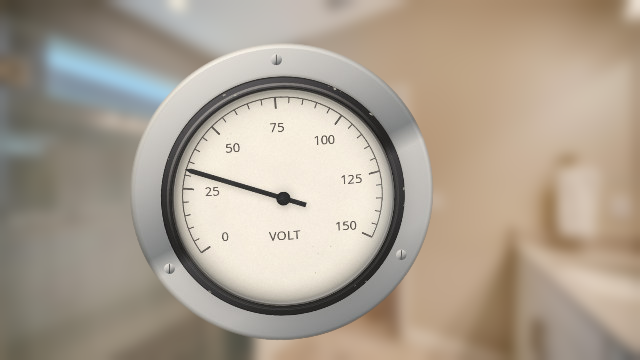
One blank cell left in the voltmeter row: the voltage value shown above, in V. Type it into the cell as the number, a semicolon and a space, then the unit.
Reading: 32.5; V
